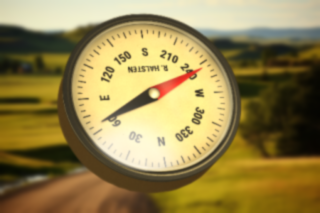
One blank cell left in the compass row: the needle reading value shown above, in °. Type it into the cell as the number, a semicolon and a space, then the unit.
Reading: 245; °
